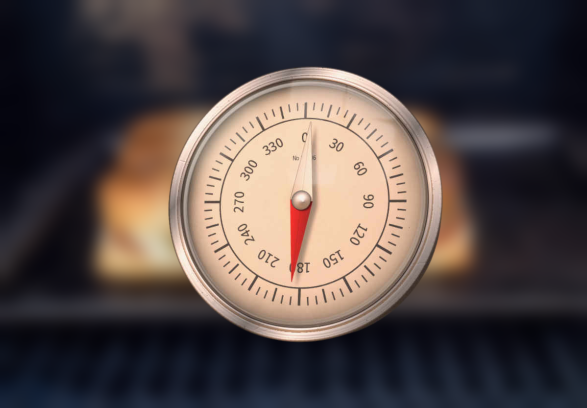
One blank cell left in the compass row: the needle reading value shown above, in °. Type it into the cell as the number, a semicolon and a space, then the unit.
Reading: 185; °
